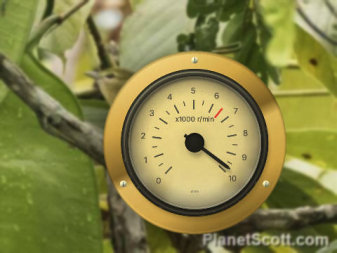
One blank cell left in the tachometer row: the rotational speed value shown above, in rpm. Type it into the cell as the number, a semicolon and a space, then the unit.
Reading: 9750; rpm
